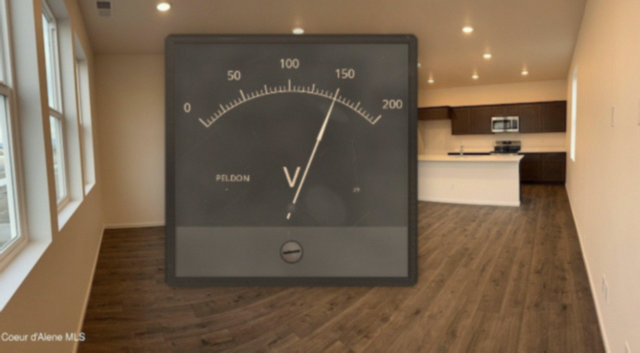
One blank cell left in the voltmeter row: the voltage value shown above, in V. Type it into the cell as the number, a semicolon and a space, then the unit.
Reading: 150; V
